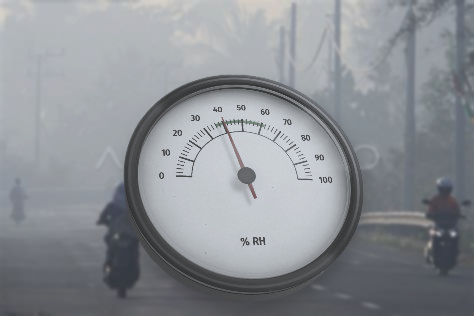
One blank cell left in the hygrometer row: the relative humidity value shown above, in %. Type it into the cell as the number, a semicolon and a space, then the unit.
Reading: 40; %
